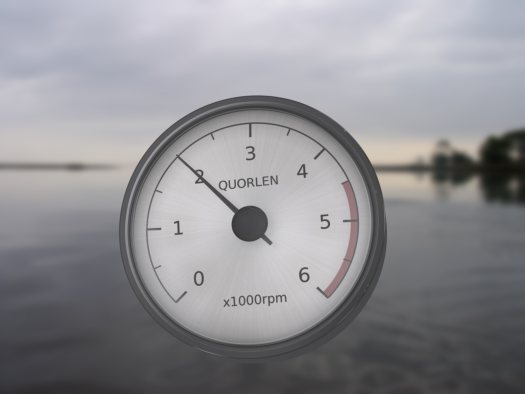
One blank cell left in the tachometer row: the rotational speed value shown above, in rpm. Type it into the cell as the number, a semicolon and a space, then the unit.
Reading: 2000; rpm
